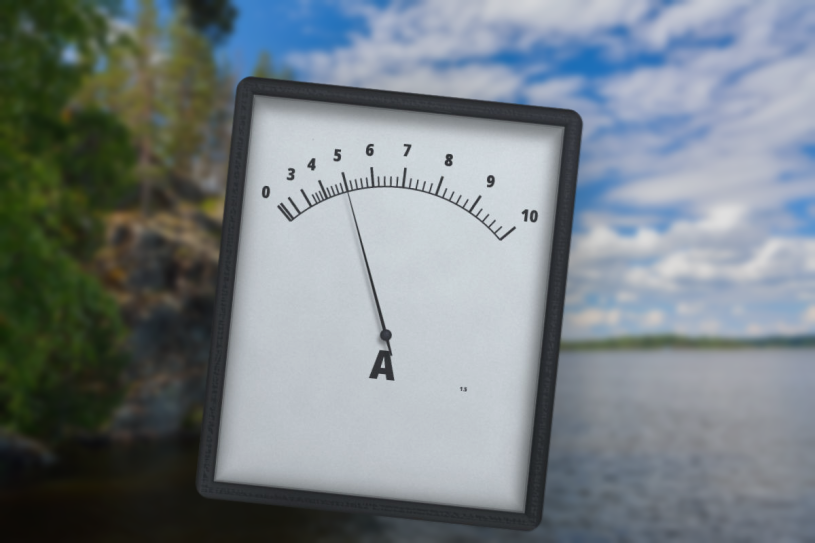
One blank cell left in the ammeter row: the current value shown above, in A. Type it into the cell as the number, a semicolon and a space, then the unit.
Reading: 5; A
